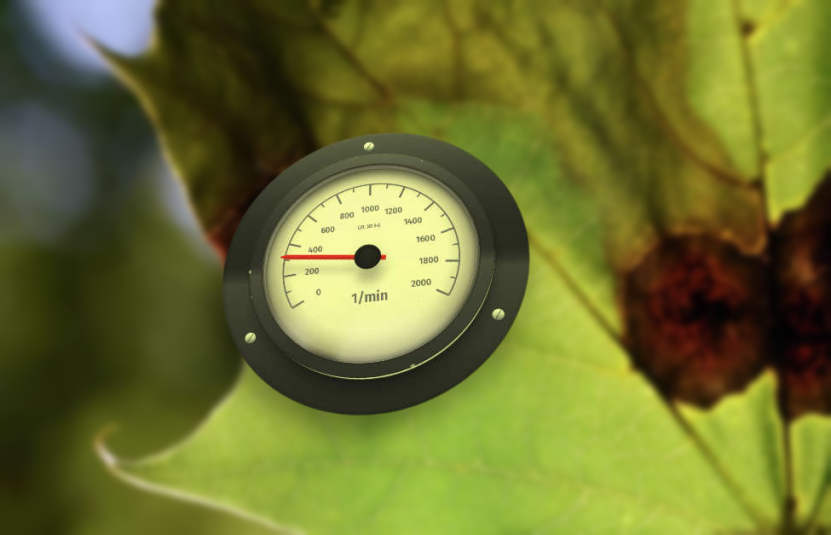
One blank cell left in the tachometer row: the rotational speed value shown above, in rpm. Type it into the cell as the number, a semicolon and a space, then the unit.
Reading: 300; rpm
